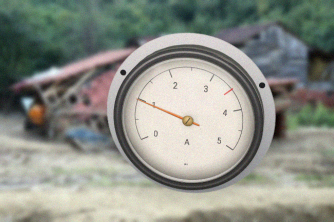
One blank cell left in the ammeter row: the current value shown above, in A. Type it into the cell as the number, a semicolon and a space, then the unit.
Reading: 1; A
